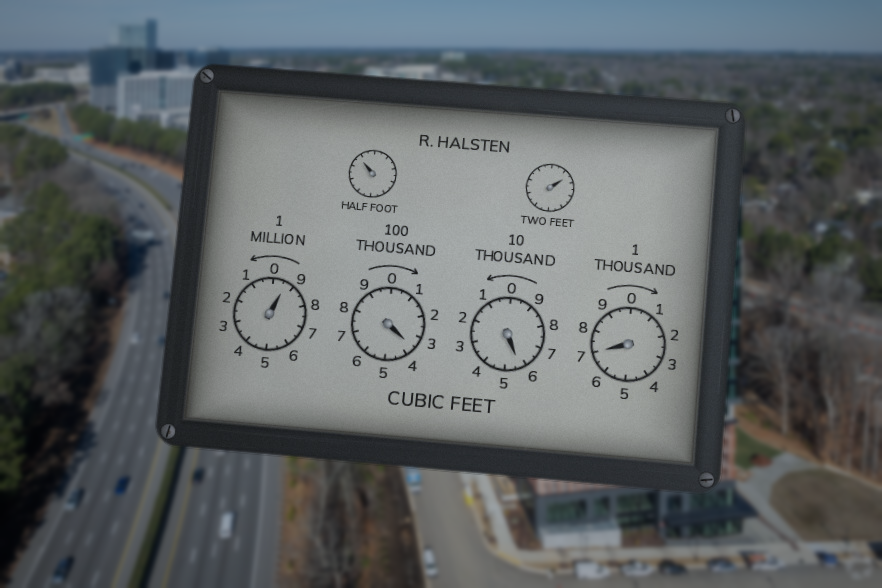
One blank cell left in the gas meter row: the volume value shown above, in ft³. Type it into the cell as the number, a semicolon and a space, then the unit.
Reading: 935700; ft³
